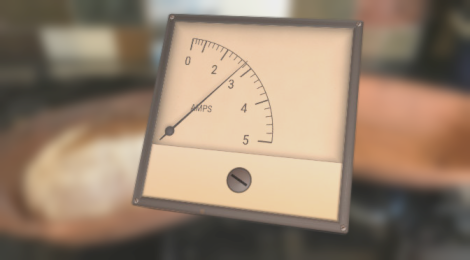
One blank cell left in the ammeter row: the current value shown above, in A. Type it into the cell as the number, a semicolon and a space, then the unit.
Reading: 2.8; A
